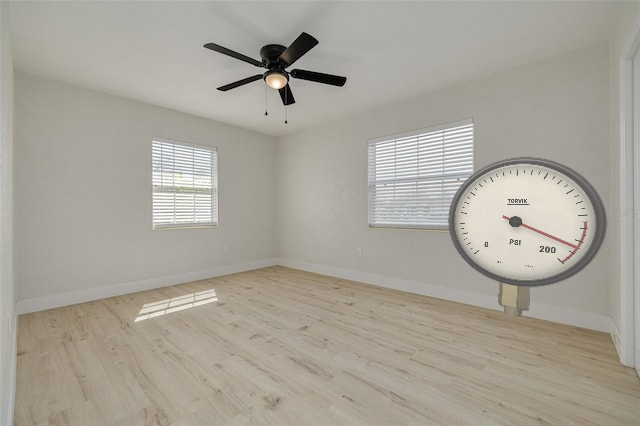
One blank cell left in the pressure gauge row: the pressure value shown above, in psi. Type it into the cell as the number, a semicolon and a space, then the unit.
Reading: 185; psi
